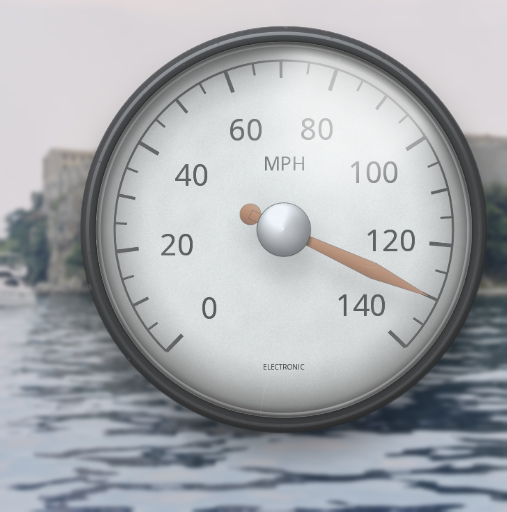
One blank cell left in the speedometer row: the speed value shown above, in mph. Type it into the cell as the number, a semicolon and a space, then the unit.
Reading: 130; mph
